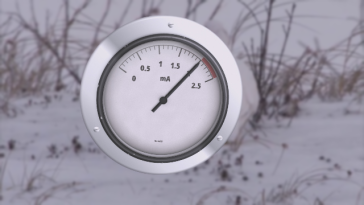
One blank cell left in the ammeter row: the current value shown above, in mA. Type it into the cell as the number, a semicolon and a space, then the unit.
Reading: 2; mA
